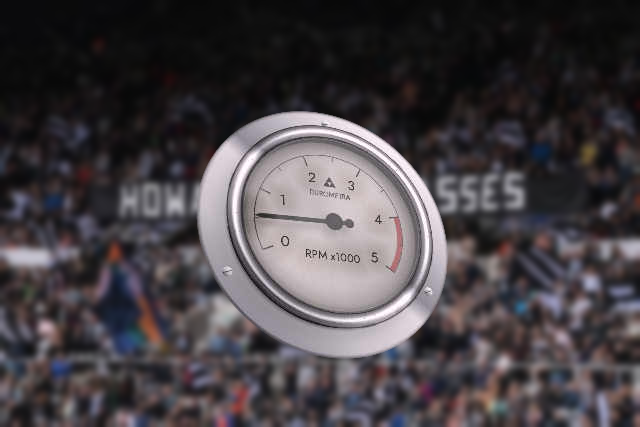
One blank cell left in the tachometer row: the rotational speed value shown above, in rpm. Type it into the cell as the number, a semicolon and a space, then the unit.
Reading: 500; rpm
